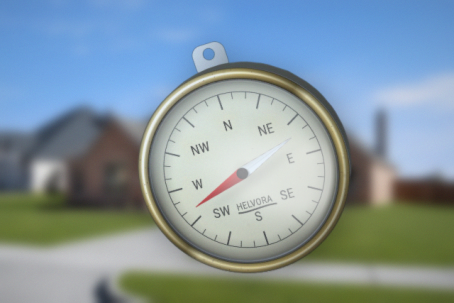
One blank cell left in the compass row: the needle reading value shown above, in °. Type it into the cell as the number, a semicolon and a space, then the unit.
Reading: 250; °
